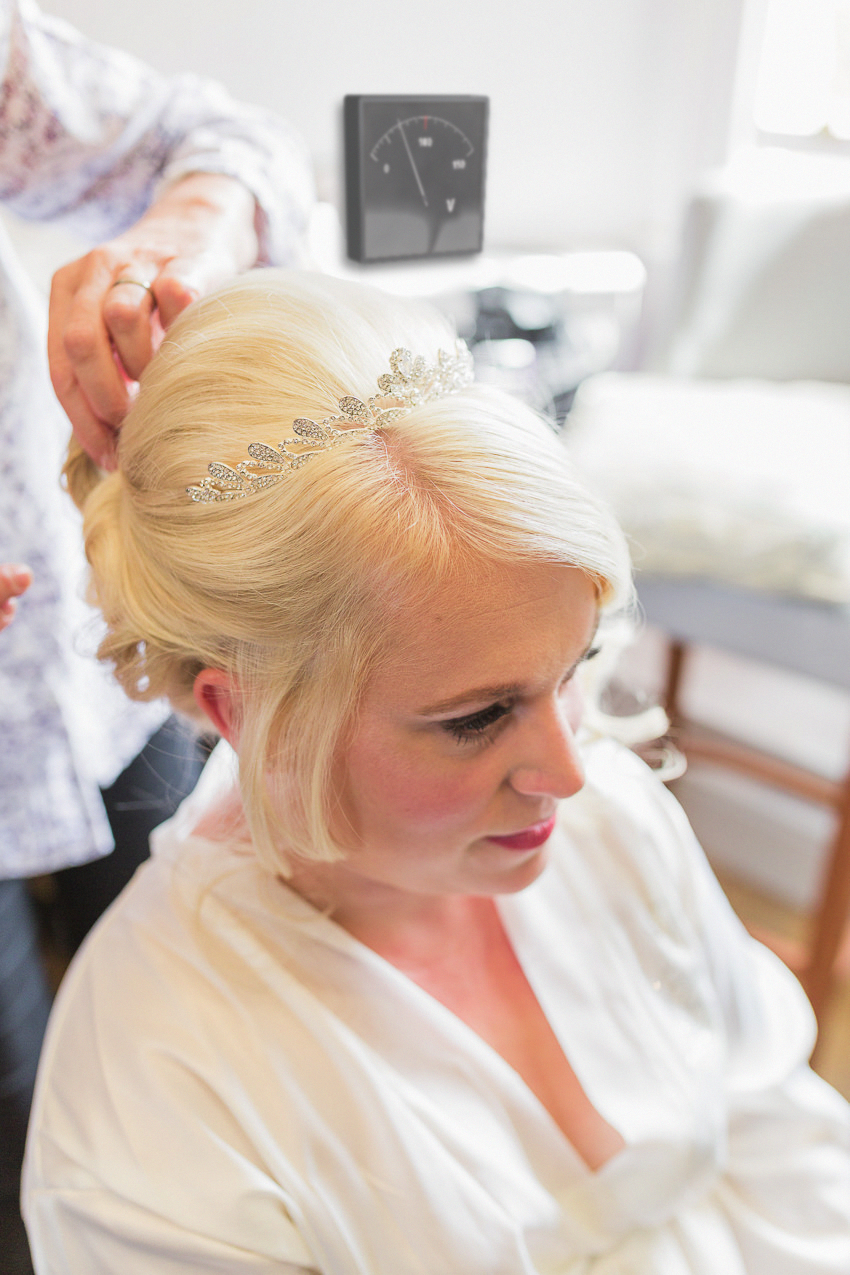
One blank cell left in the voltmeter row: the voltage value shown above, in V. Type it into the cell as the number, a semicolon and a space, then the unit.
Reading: 70; V
